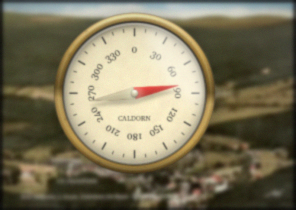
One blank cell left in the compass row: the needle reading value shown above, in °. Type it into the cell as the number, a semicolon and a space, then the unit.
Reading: 80; °
